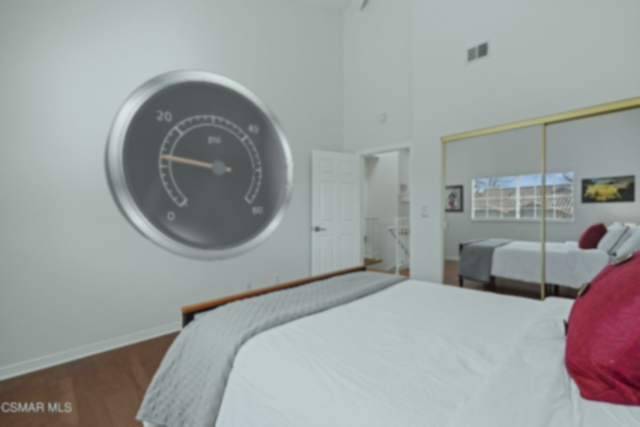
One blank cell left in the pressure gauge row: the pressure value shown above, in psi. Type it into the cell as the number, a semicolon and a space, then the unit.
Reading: 12; psi
